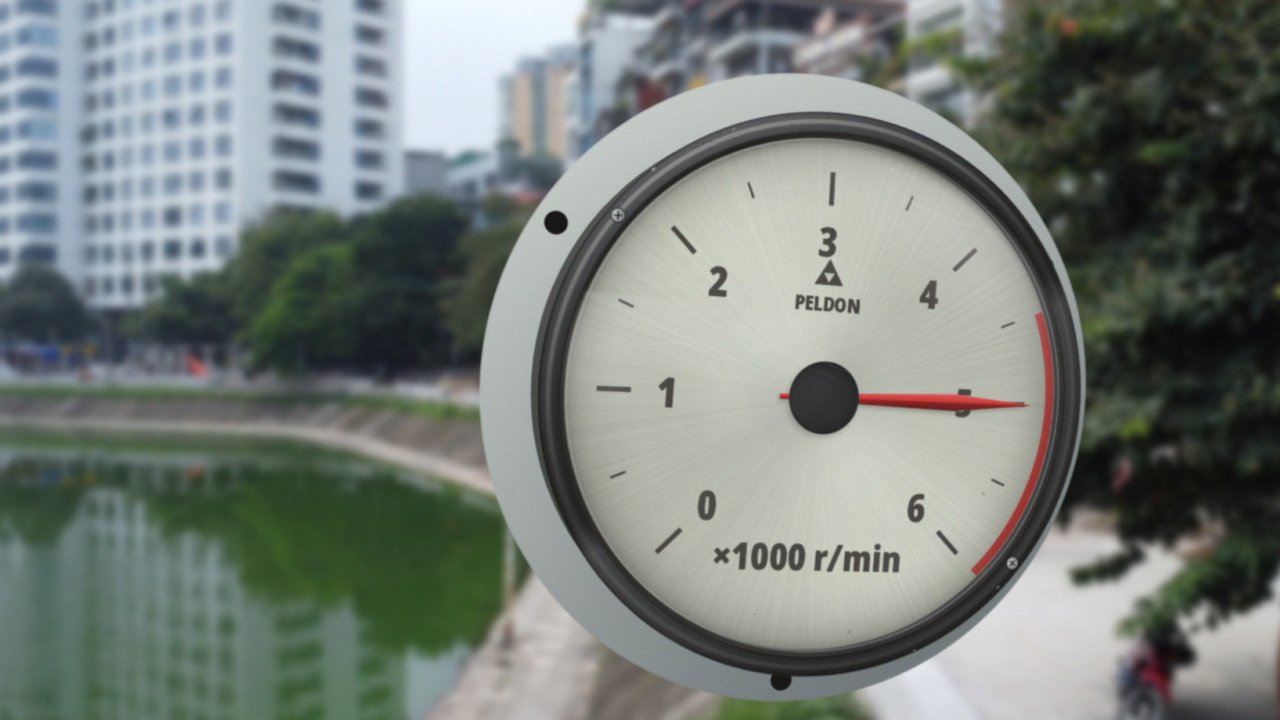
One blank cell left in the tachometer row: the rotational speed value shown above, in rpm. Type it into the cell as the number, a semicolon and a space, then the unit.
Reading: 5000; rpm
